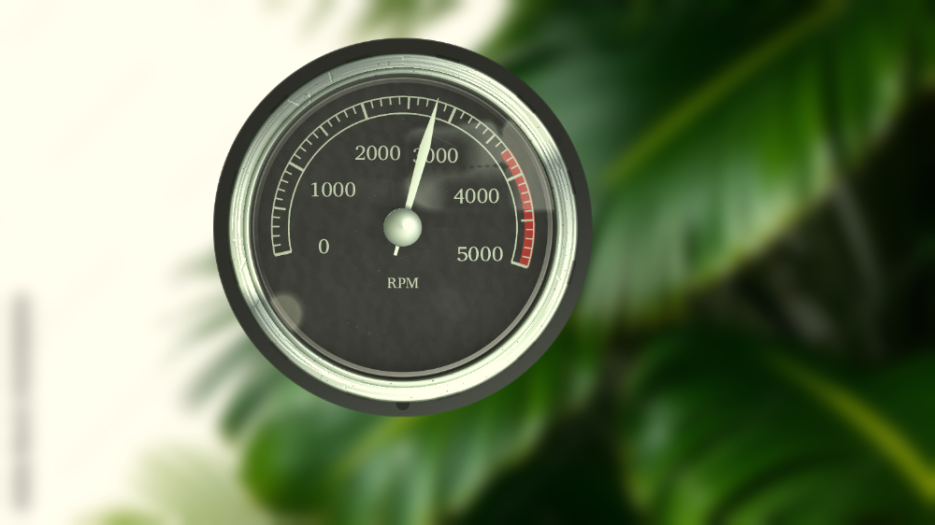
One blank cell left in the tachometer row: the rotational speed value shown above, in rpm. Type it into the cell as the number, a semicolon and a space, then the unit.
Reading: 2800; rpm
